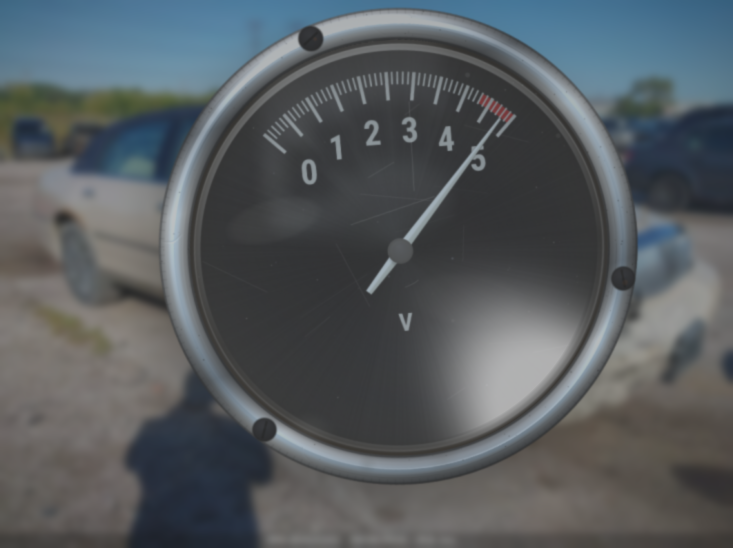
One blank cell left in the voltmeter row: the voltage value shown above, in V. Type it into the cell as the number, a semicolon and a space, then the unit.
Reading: 4.8; V
